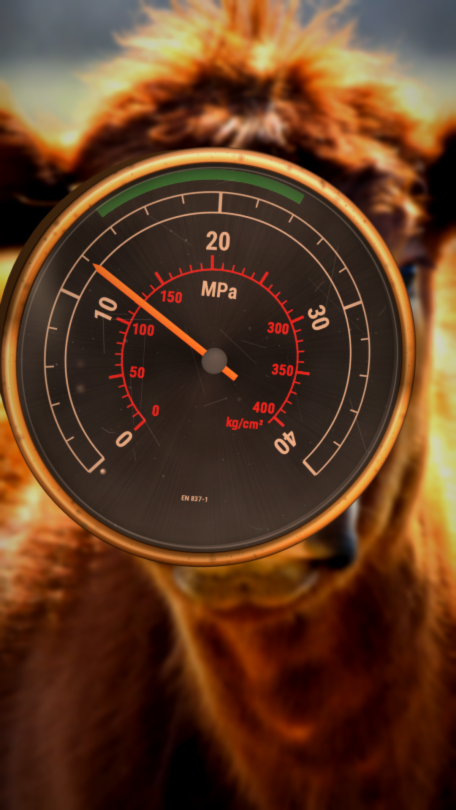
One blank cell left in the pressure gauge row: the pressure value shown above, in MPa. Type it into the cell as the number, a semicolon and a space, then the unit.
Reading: 12; MPa
